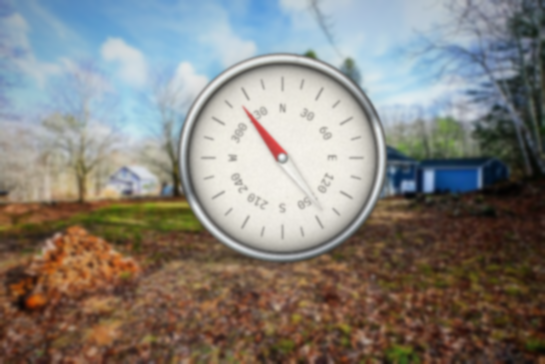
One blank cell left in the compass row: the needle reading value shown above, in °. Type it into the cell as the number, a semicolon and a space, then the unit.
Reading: 322.5; °
